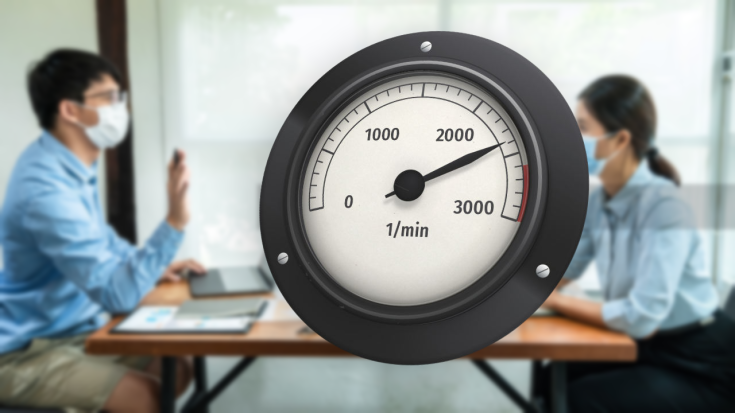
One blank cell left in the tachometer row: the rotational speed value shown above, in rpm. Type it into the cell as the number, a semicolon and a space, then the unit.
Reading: 2400; rpm
